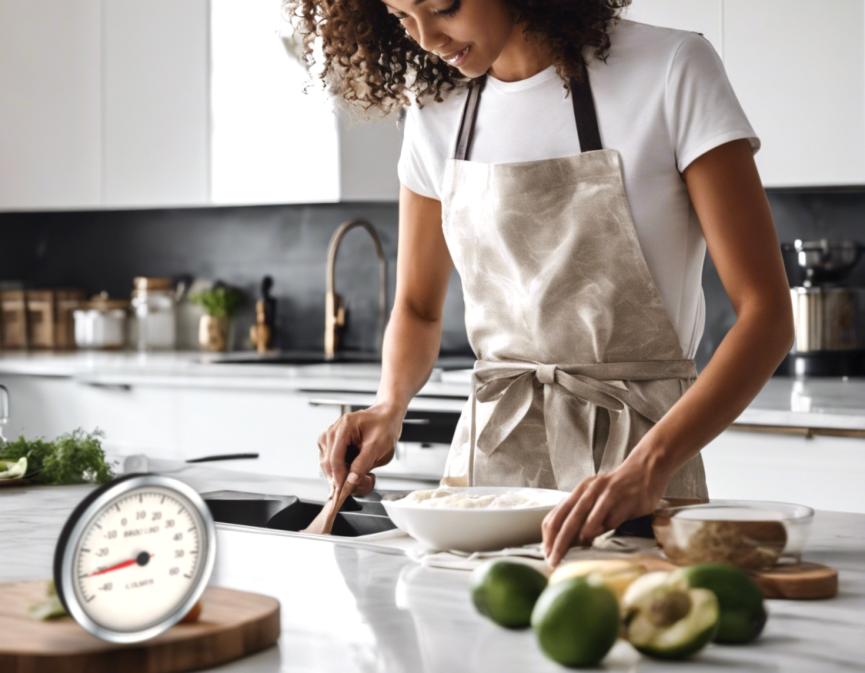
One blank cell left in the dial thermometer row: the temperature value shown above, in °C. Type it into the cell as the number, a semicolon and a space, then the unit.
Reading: -30; °C
